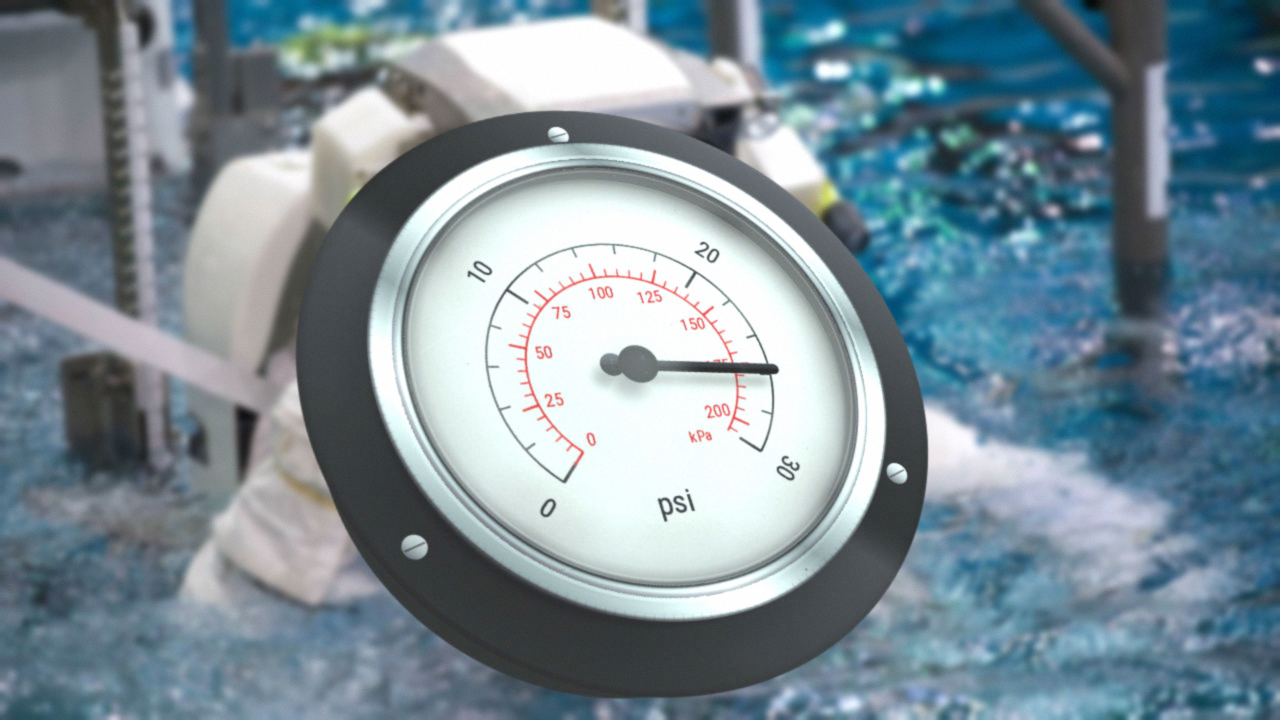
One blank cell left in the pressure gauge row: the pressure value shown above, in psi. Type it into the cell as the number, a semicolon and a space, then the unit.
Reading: 26; psi
